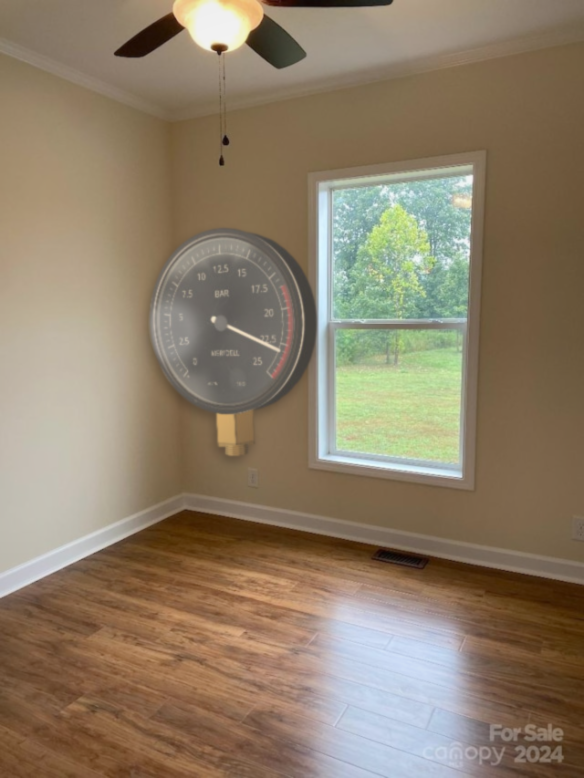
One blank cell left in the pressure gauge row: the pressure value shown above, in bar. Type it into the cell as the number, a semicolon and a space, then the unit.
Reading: 23; bar
